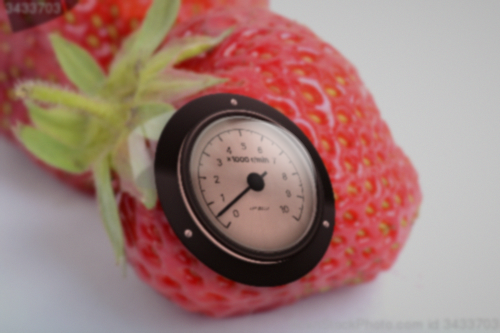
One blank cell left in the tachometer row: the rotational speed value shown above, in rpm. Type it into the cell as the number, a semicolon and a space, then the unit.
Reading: 500; rpm
